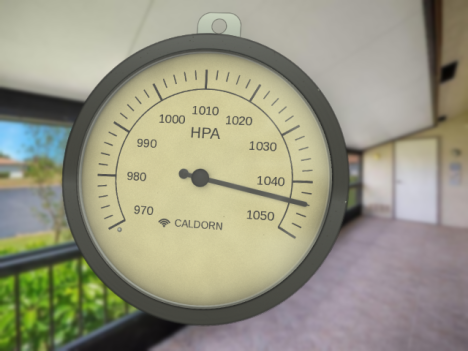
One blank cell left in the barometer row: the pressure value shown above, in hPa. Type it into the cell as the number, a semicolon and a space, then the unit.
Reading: 1044; hPa
